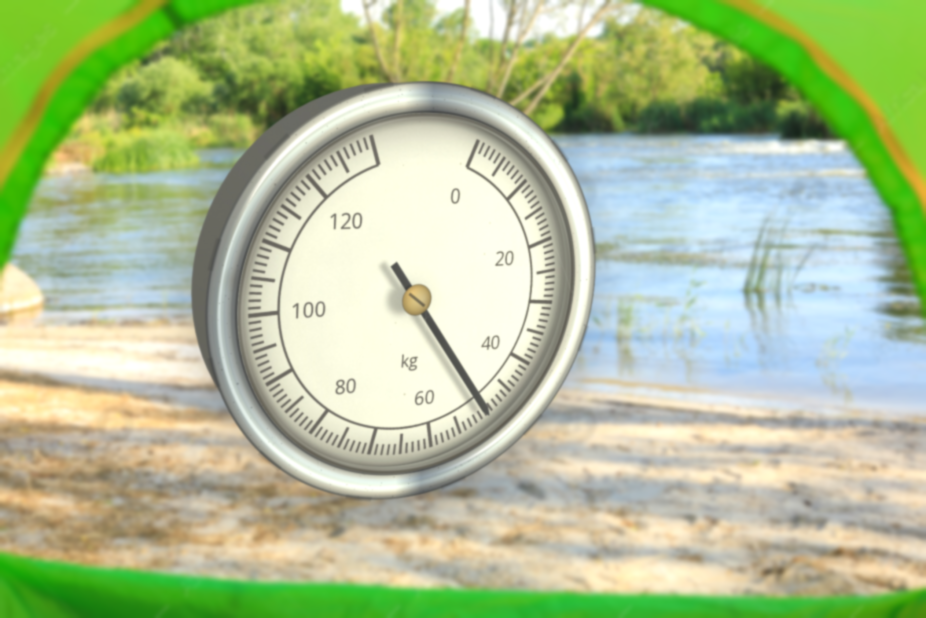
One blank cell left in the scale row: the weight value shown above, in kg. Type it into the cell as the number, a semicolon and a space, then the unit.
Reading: 50; kg
